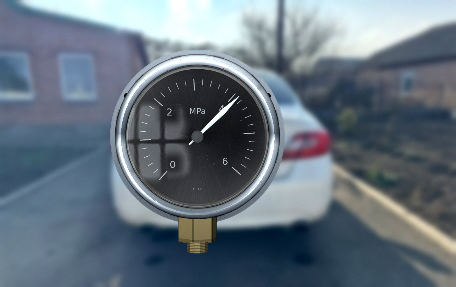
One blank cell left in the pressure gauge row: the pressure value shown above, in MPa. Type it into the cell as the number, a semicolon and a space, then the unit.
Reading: 4.1; MPa
